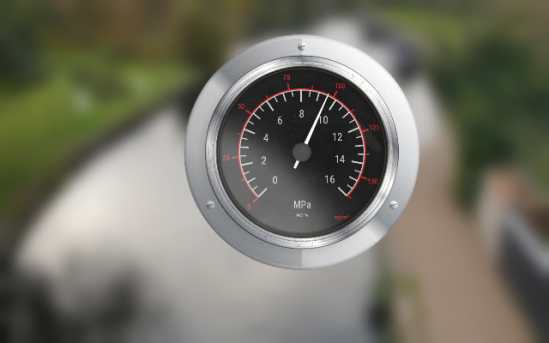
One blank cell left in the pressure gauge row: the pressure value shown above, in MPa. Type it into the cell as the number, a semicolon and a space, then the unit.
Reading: 9.5; MPa
